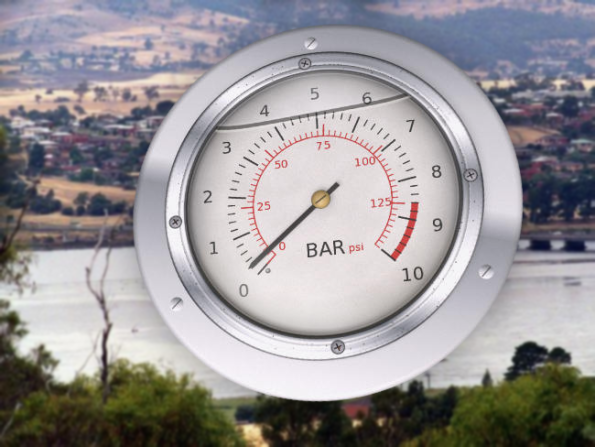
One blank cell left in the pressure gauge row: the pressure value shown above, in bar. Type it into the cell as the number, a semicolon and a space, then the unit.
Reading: 0.2; bar
